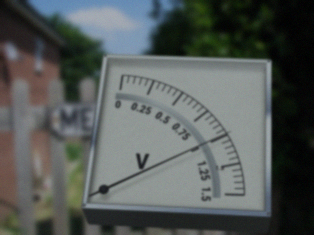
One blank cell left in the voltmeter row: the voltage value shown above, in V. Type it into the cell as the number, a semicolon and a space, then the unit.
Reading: 1; V
